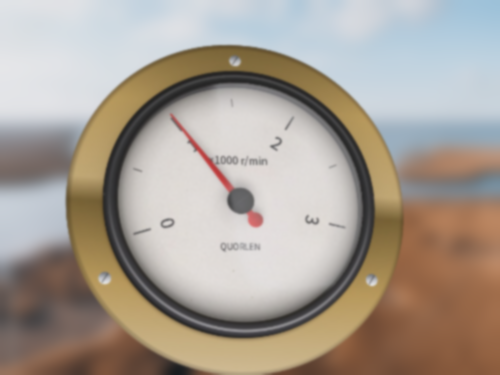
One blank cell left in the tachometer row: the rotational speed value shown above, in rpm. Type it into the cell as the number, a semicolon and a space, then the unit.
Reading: 1000; rpm
